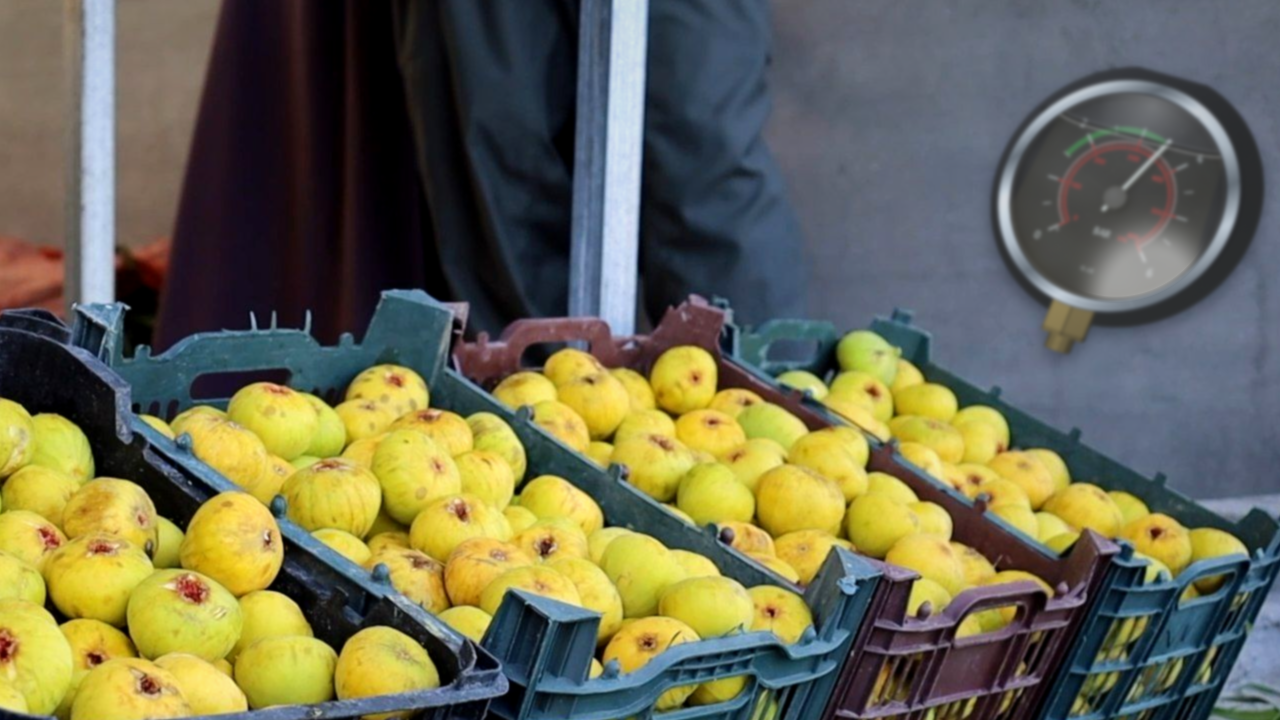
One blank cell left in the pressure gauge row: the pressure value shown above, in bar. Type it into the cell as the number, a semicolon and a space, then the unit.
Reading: 3.5; bar
